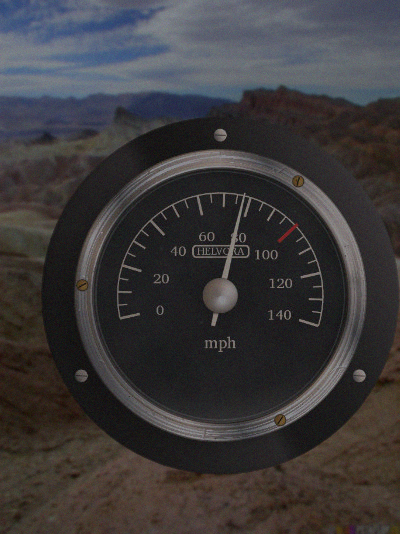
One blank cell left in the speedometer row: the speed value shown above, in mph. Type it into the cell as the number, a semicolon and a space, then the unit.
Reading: 77.5; mph
